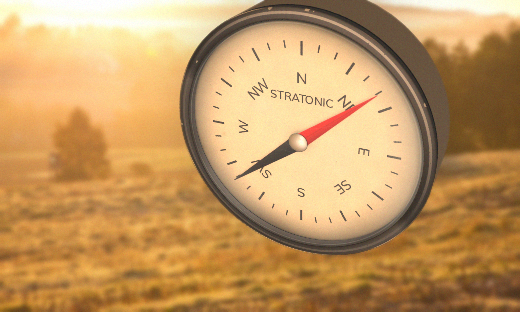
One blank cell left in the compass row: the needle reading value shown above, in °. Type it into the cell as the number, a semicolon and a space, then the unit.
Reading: 50; °
